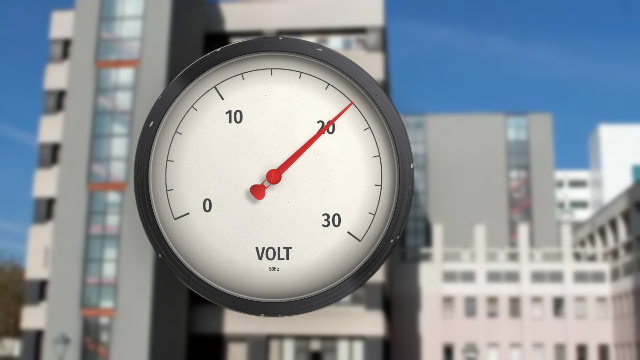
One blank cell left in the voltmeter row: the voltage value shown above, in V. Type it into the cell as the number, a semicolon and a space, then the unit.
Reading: 20; V
